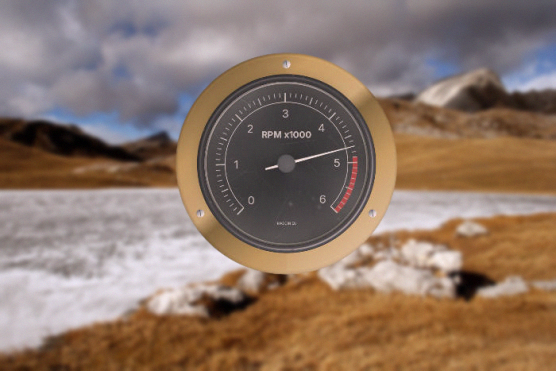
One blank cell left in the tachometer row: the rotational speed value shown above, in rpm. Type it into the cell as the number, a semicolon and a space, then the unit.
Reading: 4700; rpm
